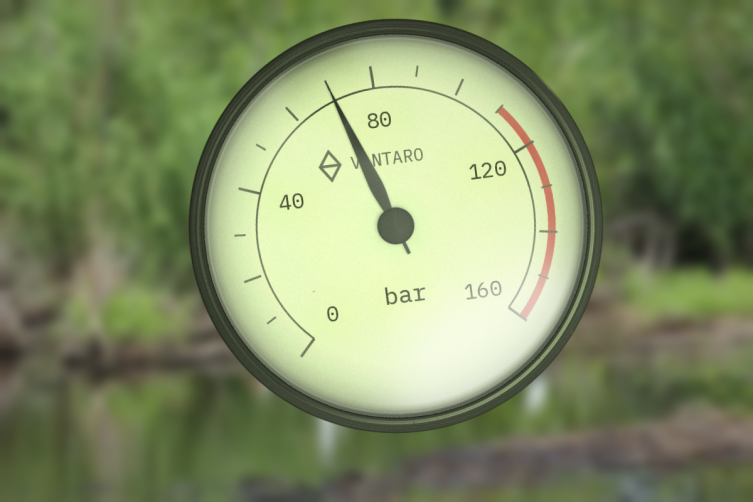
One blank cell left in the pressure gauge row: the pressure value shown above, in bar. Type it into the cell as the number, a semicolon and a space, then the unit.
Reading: 70; bar
